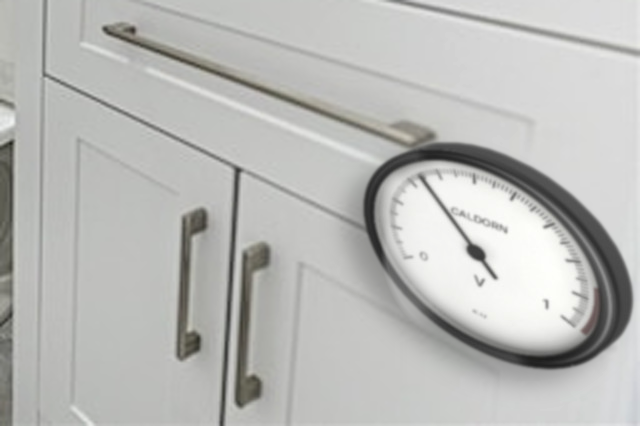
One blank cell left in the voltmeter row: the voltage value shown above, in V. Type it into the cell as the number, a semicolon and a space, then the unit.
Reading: 0.35; V
